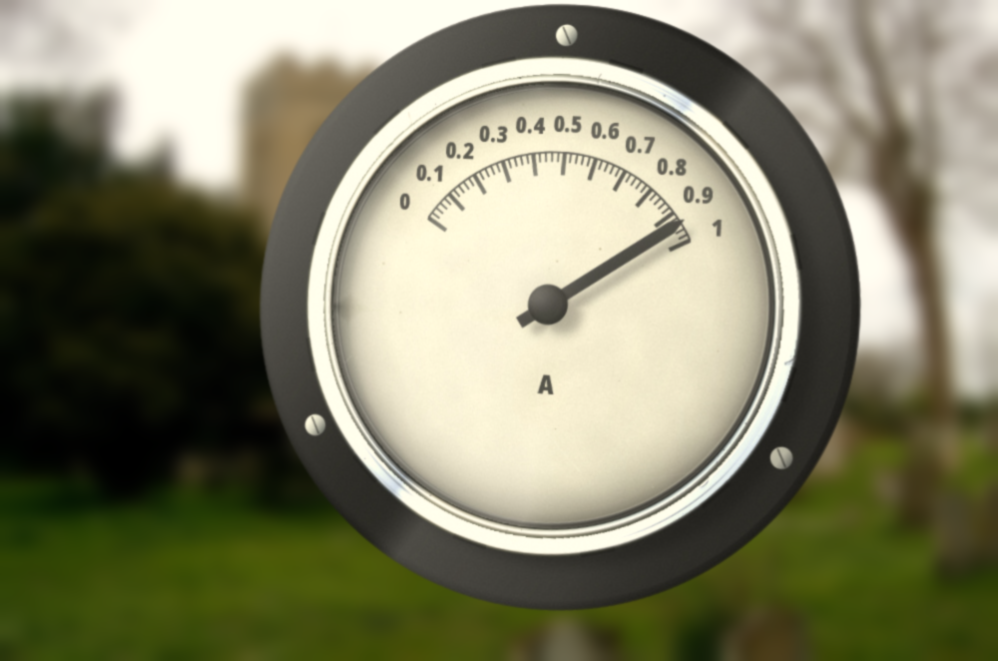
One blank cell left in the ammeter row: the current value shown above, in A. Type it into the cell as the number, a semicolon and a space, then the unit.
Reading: 0.94; A
